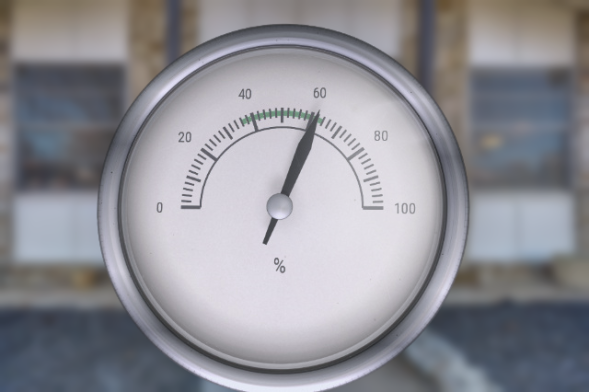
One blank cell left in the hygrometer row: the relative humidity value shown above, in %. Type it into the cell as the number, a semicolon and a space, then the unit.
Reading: 62; %
